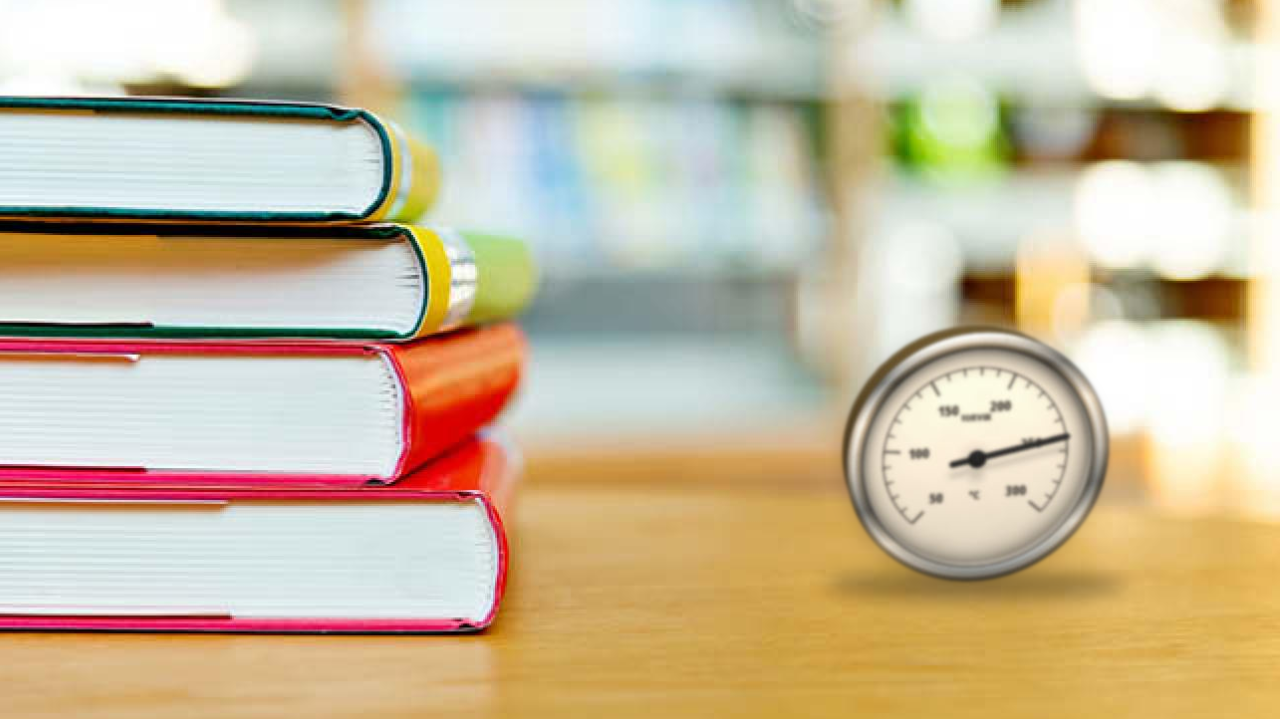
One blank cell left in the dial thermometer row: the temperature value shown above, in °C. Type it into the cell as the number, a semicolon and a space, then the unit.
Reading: 250; °C
